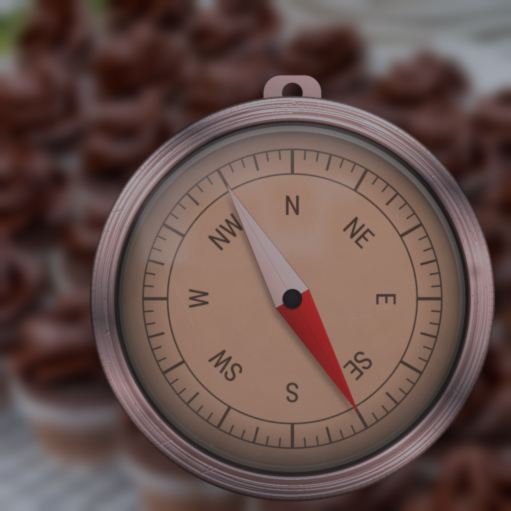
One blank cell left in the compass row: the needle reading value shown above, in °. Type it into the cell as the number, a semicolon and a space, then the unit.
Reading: 150; °
